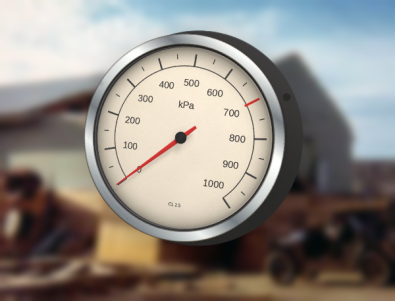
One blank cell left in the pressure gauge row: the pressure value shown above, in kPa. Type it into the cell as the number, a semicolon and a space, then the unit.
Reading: 0; kPa
